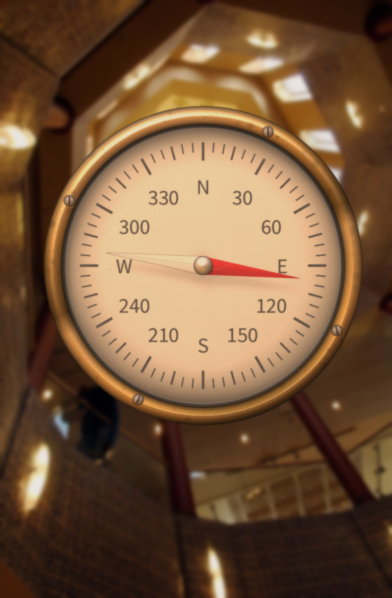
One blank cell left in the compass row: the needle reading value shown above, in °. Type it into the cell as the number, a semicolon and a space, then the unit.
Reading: 97.5; °
